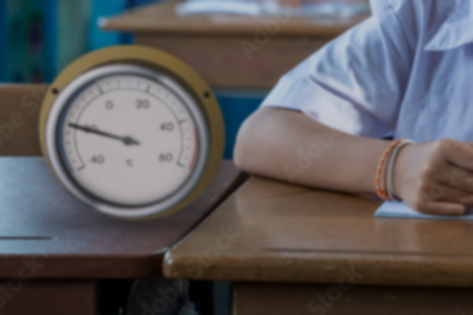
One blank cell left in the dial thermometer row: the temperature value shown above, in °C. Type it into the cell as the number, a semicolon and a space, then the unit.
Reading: -20; °C
